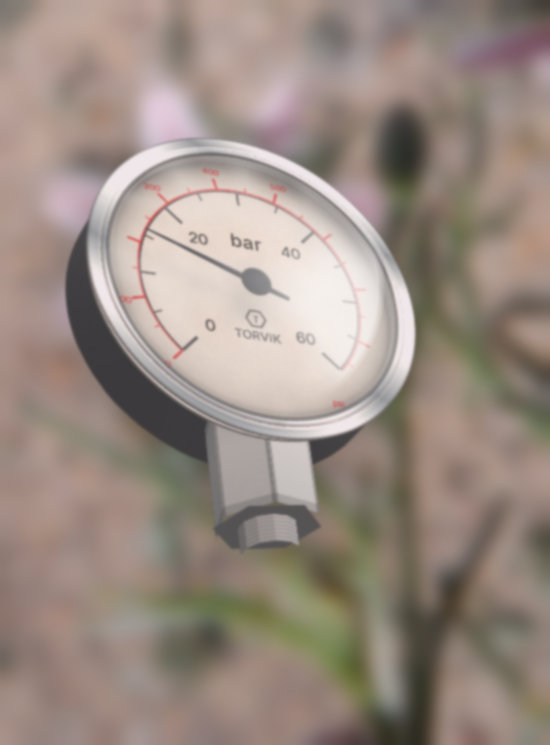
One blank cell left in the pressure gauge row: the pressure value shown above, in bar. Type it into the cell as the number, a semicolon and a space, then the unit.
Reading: 15; bar
